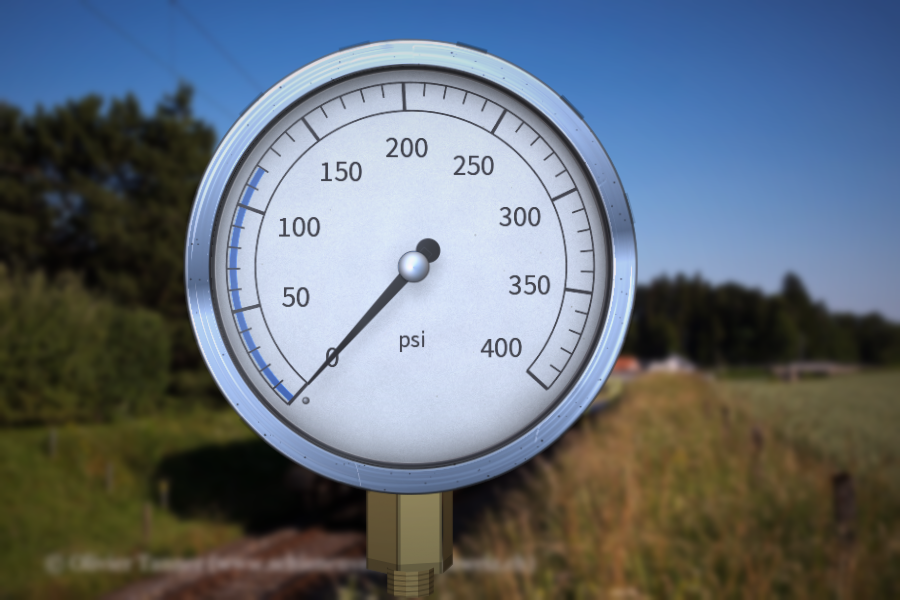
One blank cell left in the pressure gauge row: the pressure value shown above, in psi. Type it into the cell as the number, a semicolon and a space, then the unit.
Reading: 0; psi
